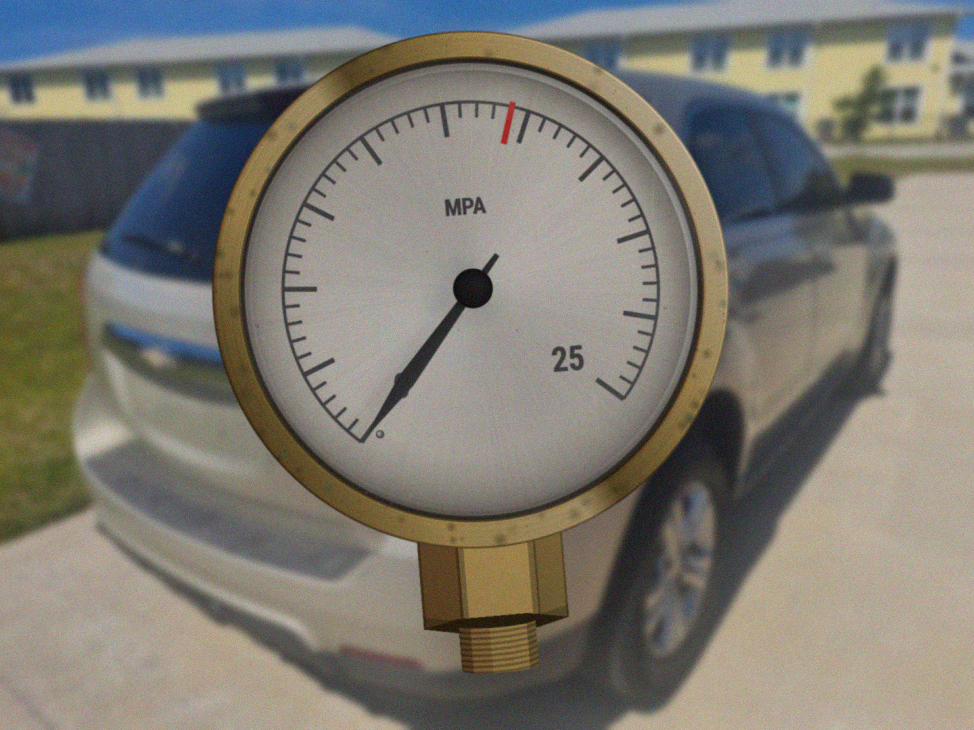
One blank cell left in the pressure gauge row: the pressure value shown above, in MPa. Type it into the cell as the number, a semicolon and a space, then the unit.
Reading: 0; MPa
